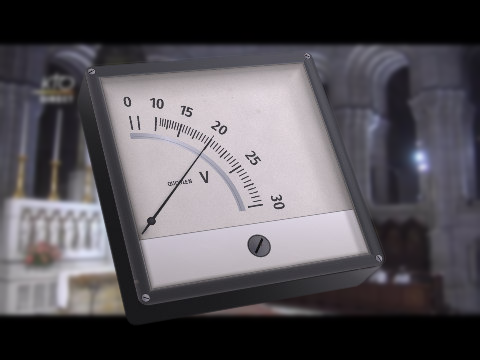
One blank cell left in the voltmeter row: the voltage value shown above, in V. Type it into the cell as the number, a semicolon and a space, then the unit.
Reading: 20; V
